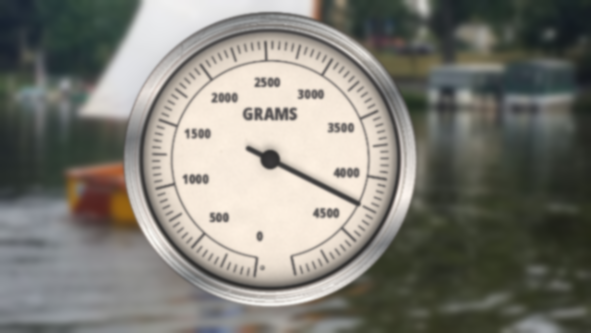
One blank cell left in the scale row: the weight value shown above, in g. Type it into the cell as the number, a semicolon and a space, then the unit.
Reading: 4250; g
